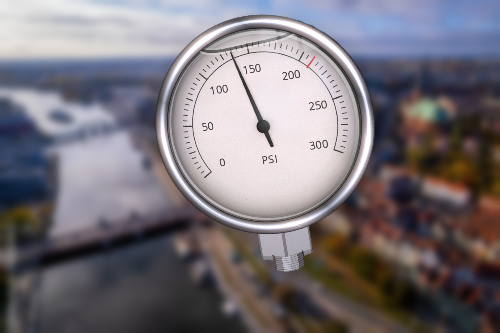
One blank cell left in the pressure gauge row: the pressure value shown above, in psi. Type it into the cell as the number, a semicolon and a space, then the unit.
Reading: 135; psi
